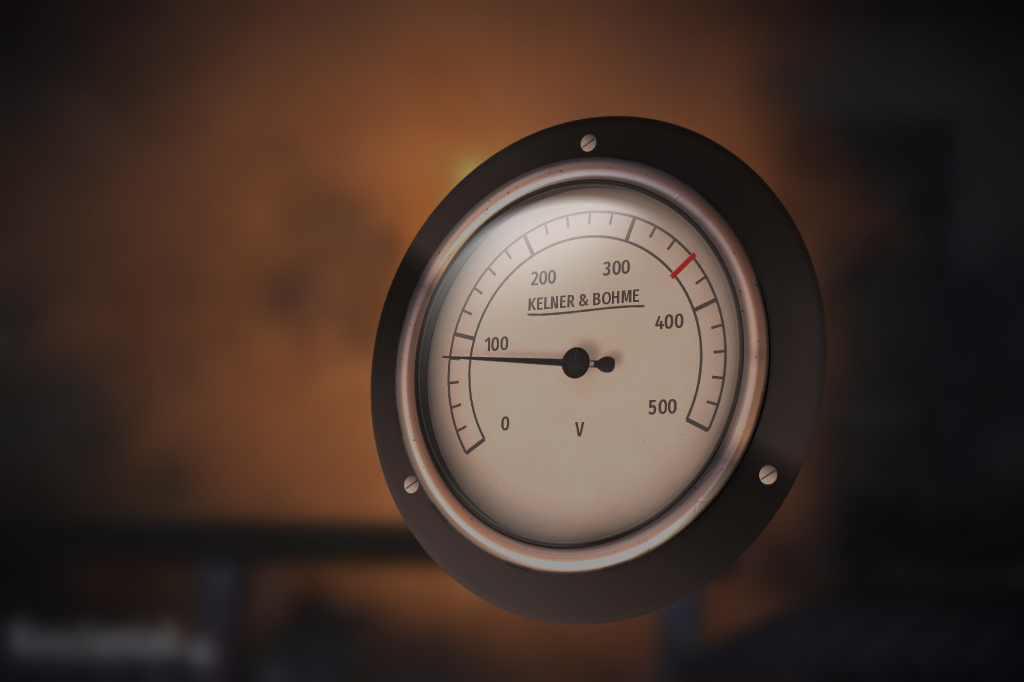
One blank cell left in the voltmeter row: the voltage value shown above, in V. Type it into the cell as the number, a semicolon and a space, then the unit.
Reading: 80; V
